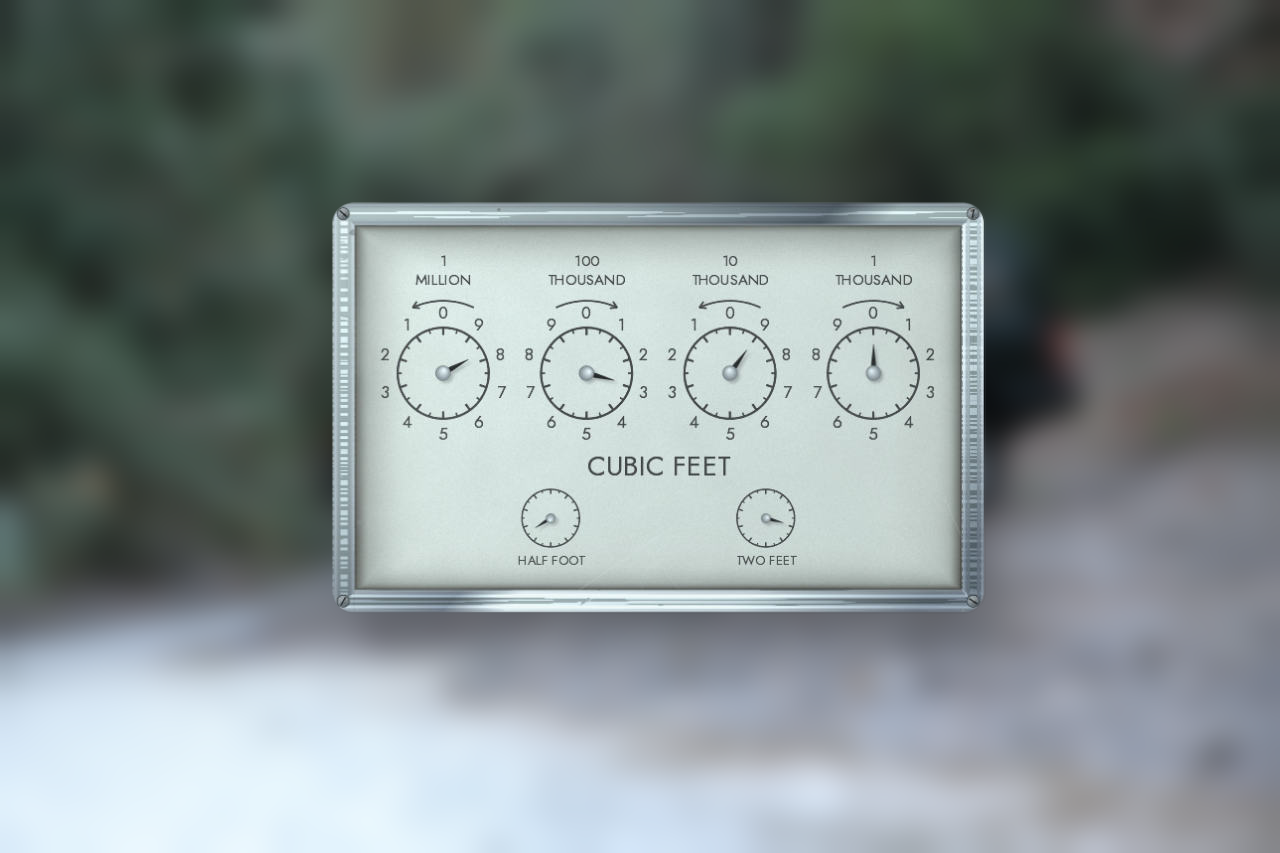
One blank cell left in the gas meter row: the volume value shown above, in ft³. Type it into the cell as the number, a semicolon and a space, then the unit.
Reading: 829000; ft³
